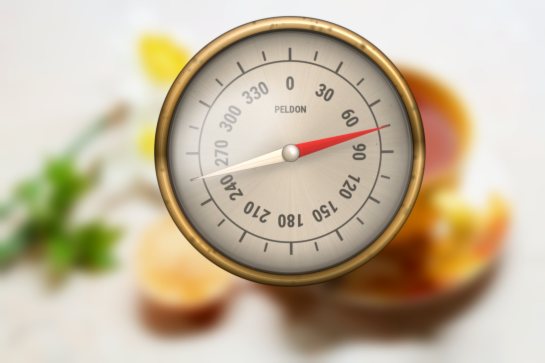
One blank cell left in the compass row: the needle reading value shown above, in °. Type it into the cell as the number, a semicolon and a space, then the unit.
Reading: 75; °
